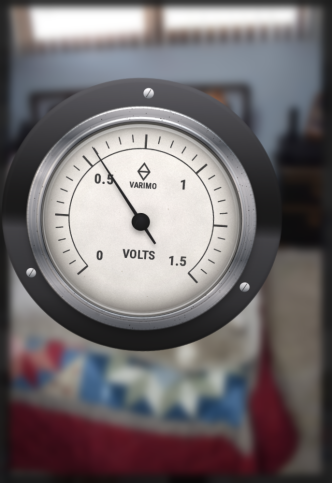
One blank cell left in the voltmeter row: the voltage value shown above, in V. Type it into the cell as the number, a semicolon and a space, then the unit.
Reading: 0.55; V
